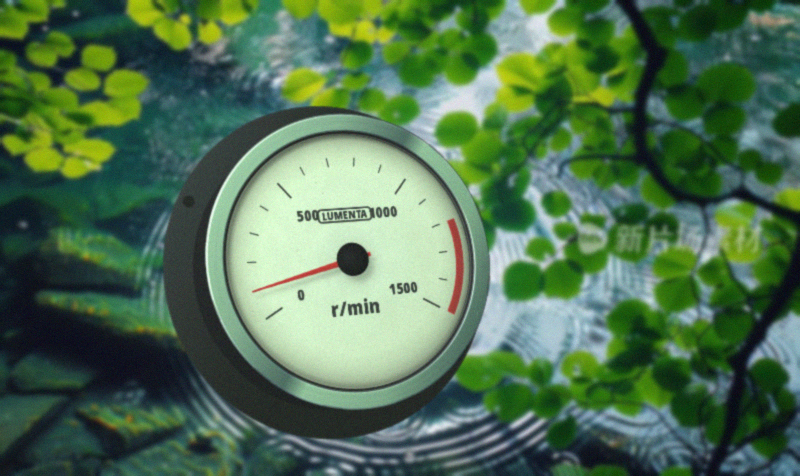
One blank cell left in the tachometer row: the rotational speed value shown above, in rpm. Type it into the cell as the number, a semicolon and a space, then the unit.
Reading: 100; rpm
